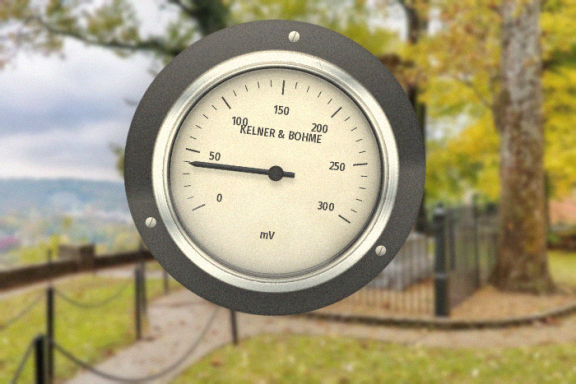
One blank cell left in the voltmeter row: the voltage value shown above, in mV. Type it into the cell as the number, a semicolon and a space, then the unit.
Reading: 40; mV
